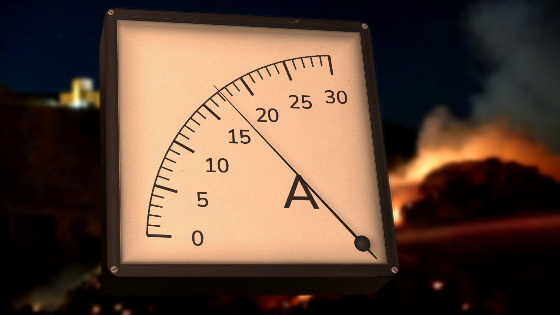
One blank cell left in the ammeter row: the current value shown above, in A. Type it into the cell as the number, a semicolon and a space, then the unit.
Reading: 17; A
